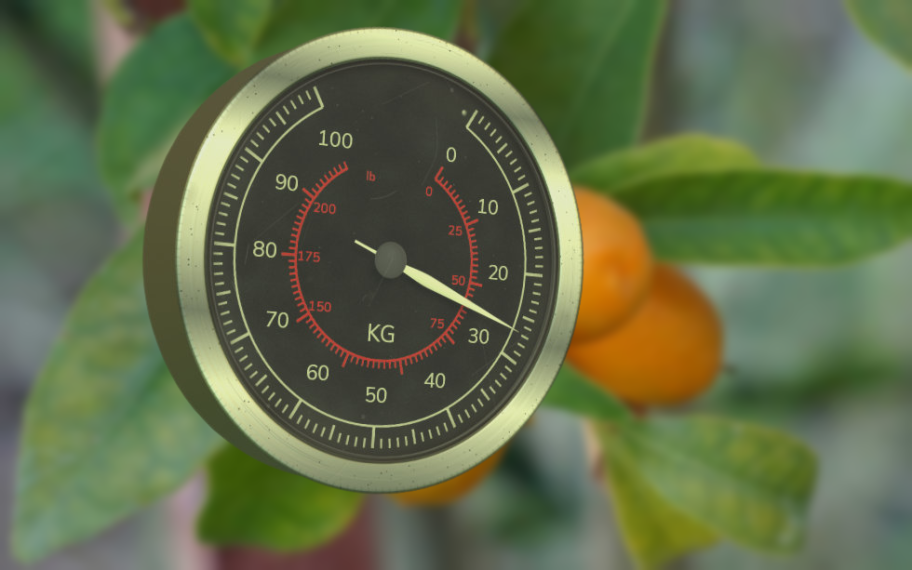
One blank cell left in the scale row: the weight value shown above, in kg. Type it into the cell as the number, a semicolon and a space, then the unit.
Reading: 27; kg
